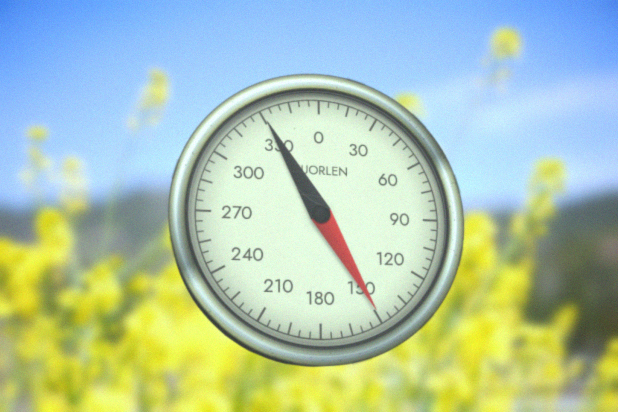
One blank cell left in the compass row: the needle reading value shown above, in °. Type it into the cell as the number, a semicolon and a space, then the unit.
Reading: 150; °
